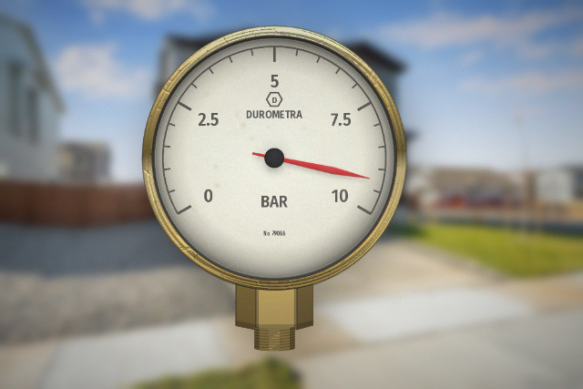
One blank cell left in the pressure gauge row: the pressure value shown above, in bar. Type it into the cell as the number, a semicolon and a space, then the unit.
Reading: 9.25; bar
